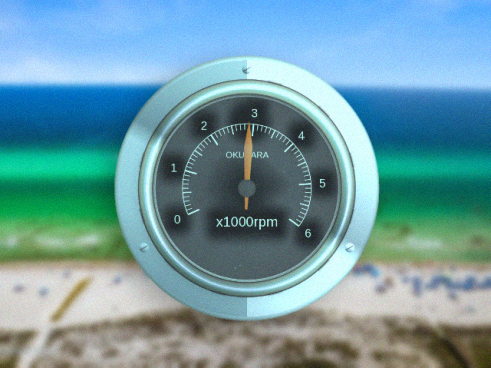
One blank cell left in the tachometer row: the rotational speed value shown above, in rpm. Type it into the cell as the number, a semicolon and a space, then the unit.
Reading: 2900; rpm
